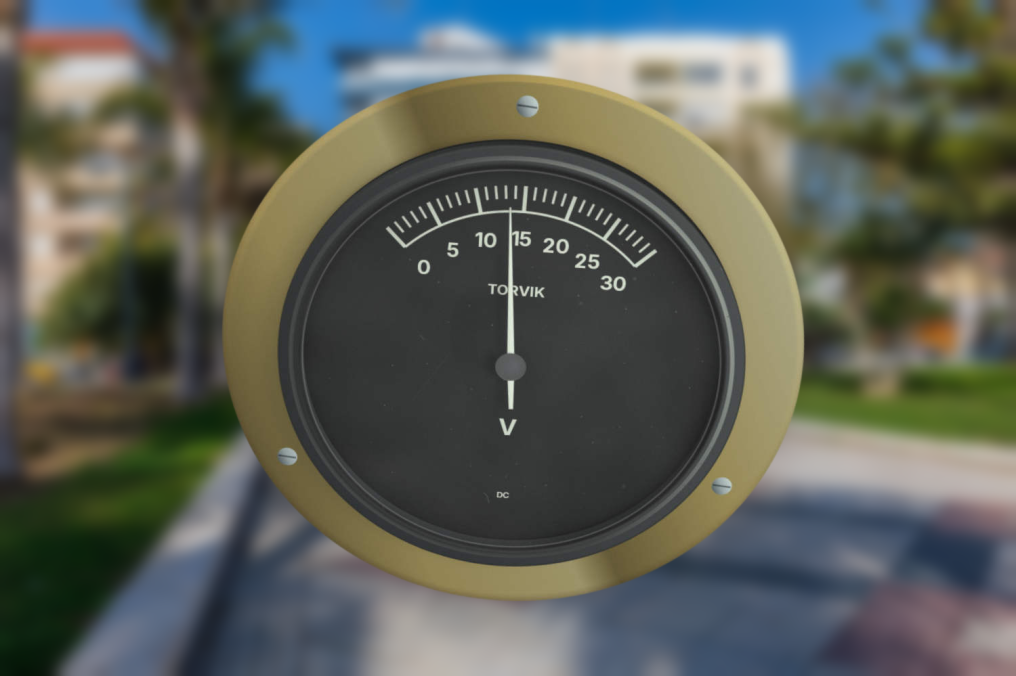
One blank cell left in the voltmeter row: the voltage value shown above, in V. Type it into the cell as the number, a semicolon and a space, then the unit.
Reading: 13.5; V
